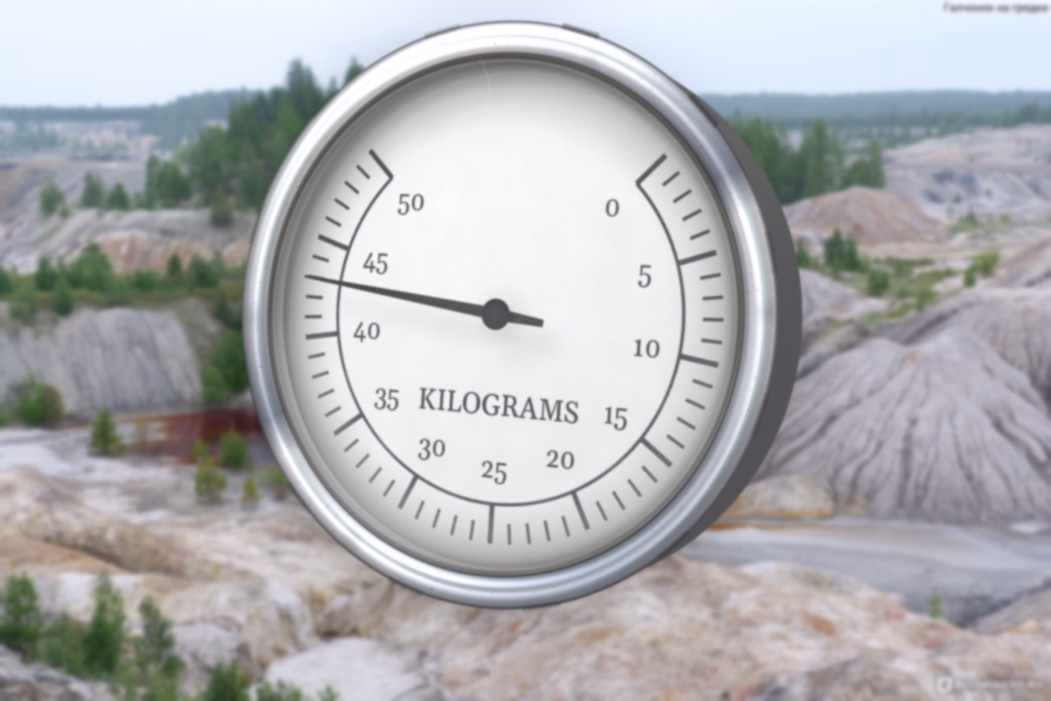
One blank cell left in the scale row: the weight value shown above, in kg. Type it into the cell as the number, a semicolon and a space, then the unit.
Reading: 43; kg
